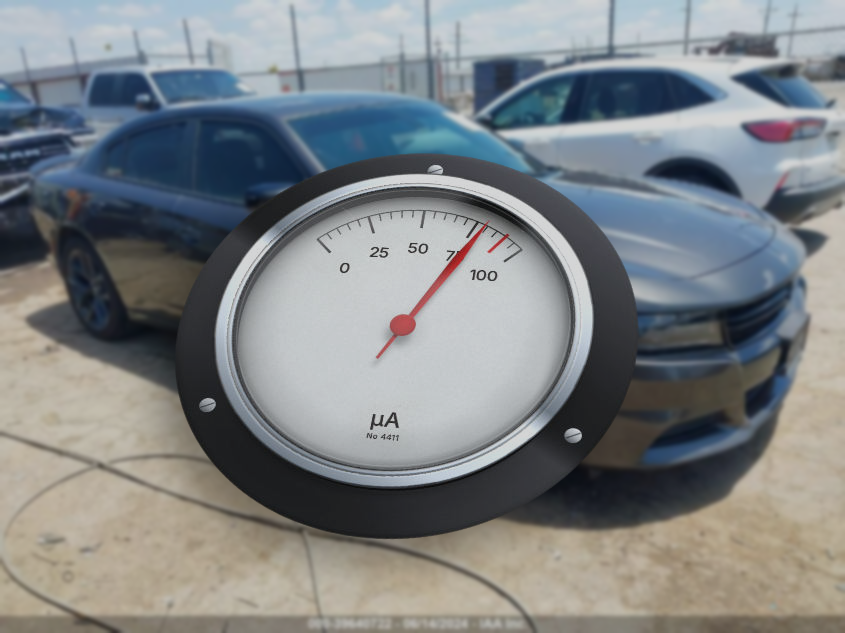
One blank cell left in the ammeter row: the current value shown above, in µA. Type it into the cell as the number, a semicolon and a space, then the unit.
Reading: 80; µA
